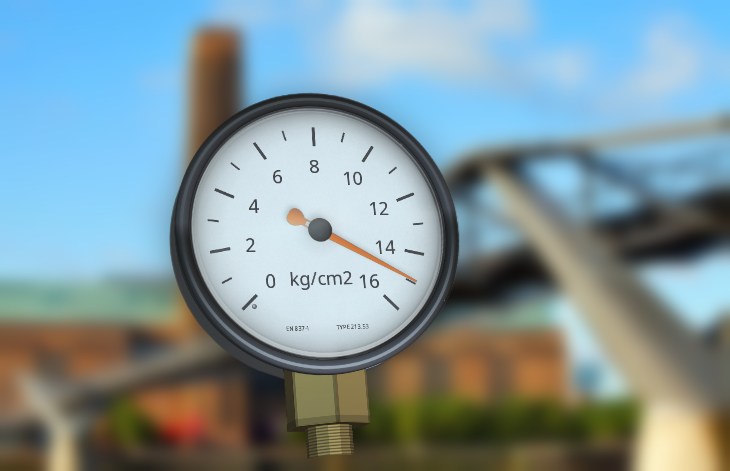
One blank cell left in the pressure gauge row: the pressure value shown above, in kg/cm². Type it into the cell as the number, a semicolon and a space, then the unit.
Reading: 15; kg/cm²
